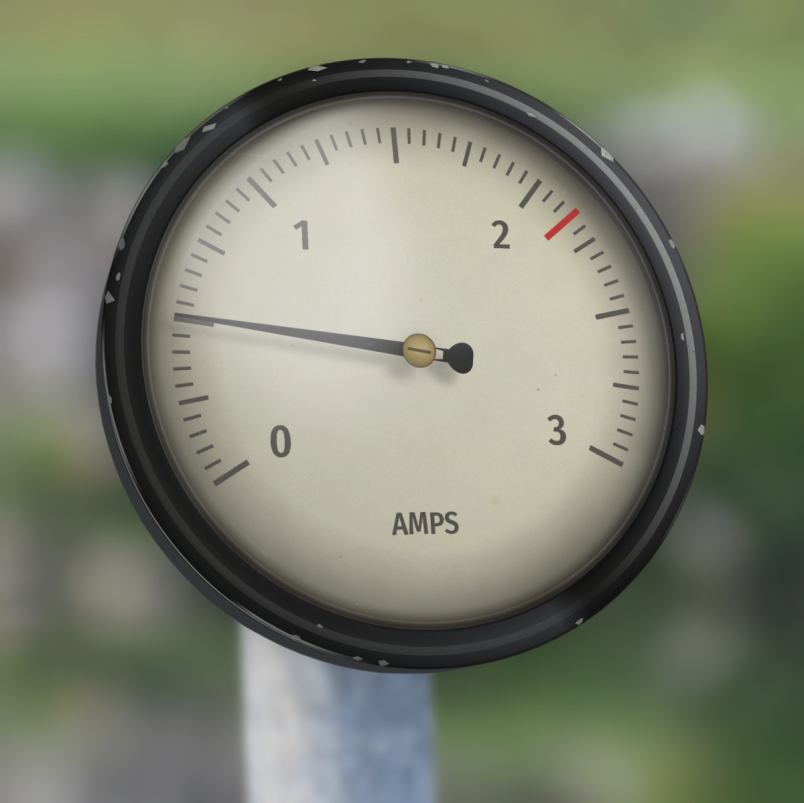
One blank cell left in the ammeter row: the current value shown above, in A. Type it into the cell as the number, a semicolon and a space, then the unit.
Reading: 0.5; A
